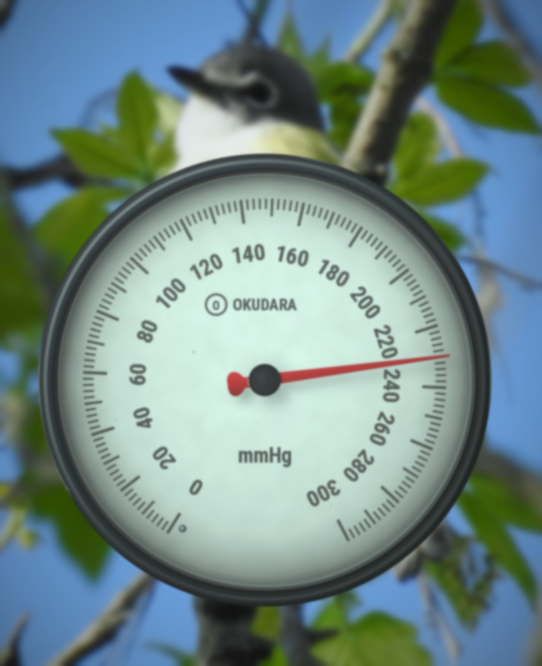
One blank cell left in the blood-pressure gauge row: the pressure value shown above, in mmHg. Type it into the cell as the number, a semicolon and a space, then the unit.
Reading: 230; mmHg
